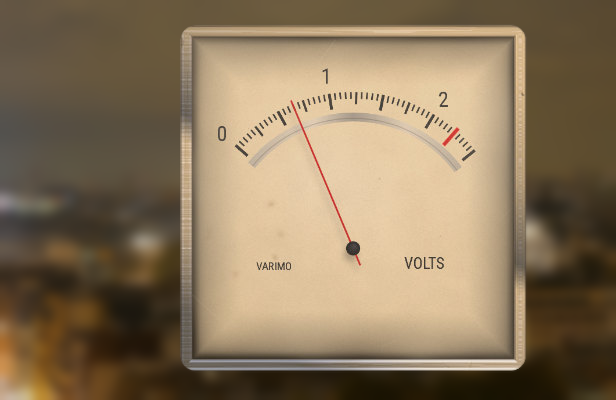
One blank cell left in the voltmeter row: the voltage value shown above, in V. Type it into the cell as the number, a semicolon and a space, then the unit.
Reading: 0.65; V
